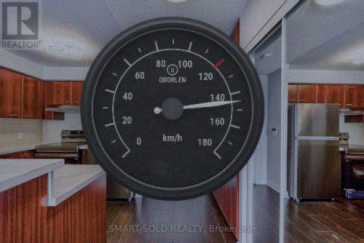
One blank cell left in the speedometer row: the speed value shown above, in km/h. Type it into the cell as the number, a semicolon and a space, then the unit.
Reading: 145; km/h
